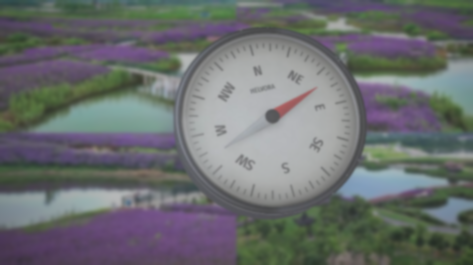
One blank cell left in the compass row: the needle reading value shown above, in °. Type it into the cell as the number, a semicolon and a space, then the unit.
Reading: 70; °
